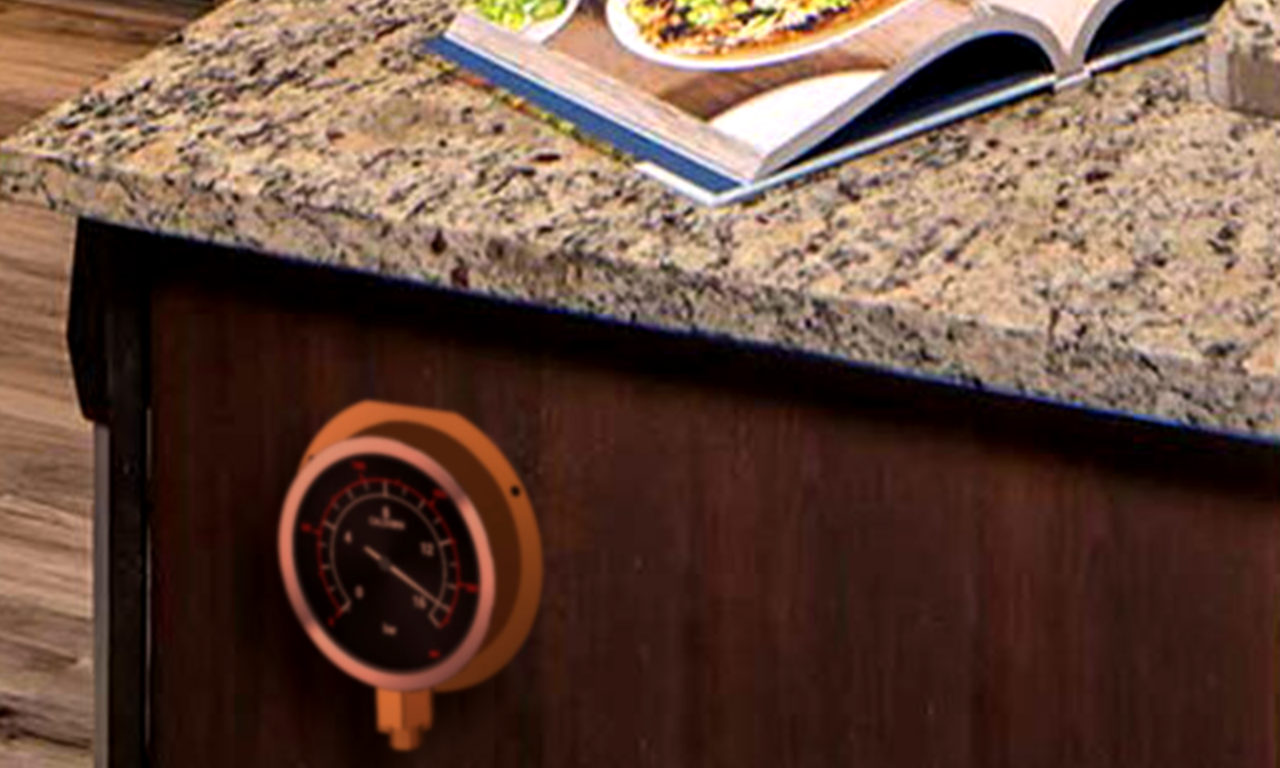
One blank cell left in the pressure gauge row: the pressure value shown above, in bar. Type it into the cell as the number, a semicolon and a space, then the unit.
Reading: 15; bar
